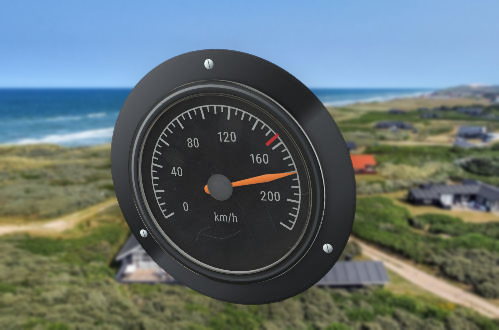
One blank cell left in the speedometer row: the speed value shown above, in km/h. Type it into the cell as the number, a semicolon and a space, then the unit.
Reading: 180; km/h
